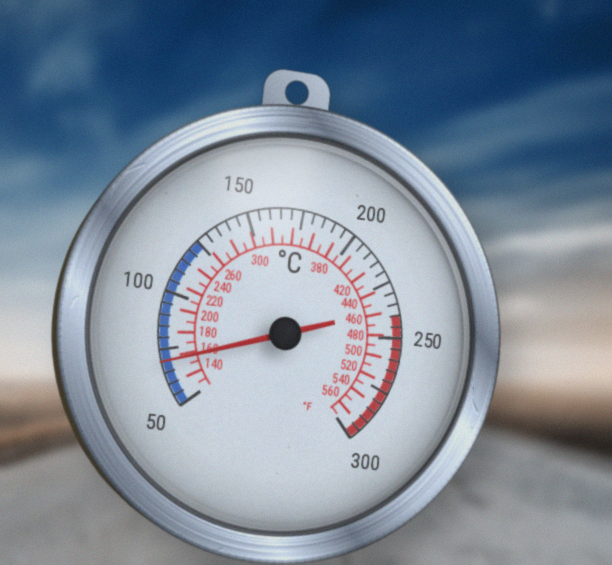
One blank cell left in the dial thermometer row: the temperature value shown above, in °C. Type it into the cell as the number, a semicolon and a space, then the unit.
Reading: 70; °C
